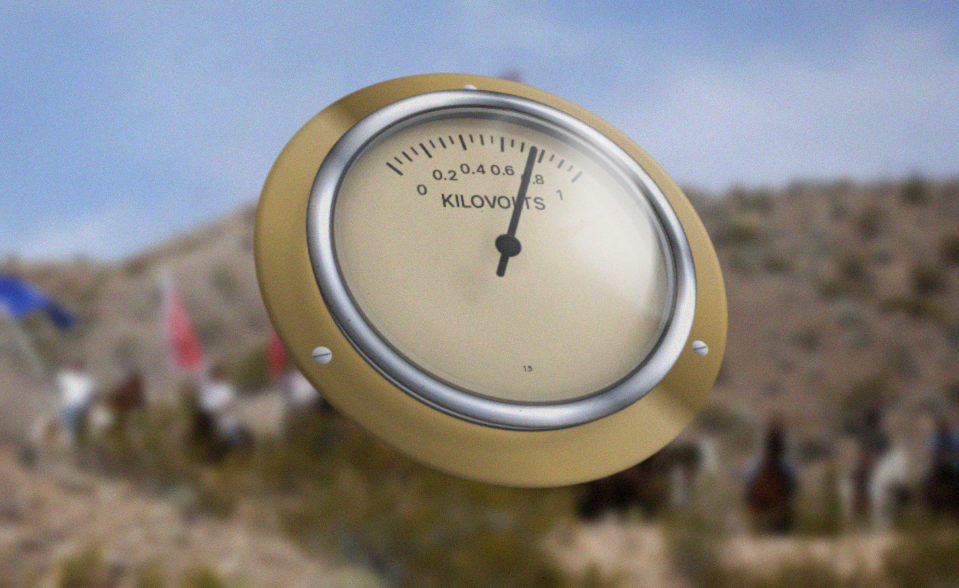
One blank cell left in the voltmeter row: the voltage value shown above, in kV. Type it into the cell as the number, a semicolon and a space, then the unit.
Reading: 0.75; kV
